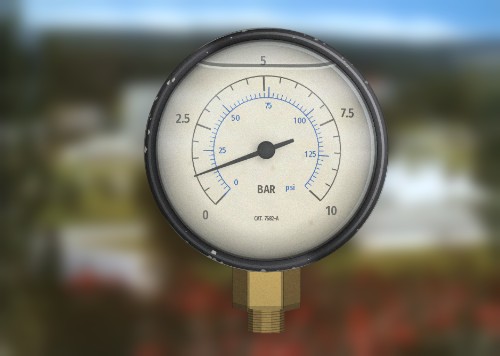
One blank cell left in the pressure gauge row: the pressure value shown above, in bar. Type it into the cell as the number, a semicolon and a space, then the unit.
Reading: 1; bar
